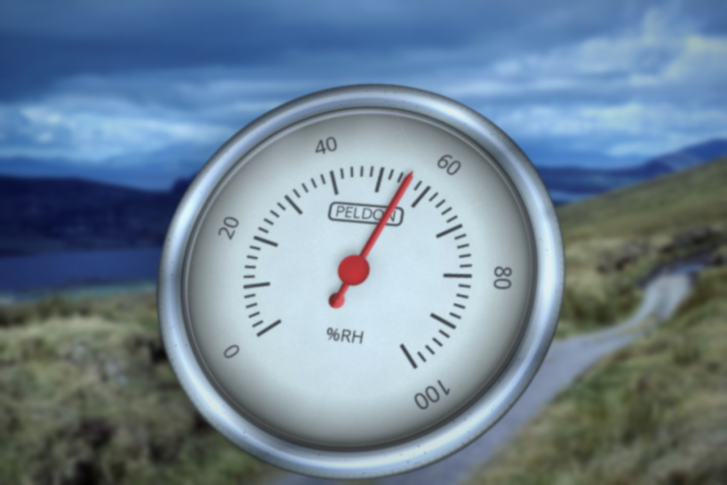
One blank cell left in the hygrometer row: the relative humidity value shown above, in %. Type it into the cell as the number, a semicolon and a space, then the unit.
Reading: 56; %
